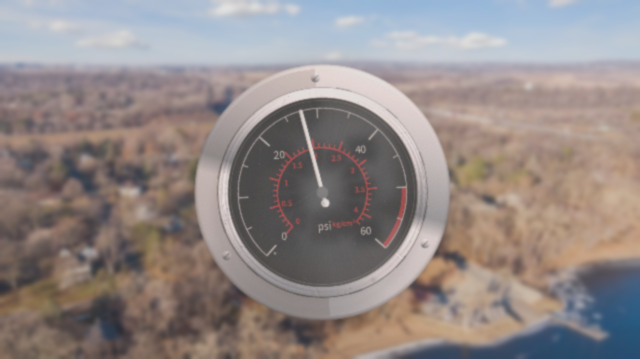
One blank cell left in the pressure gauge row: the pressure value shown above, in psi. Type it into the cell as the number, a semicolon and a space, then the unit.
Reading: 27.5; psi
